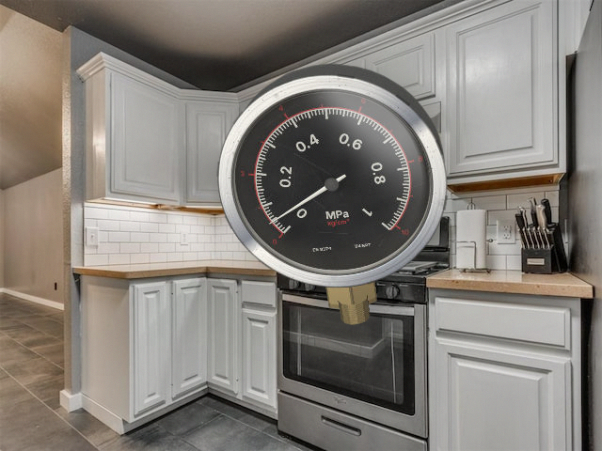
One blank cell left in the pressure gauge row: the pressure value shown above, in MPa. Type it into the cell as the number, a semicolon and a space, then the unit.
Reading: 0.05; MPa
